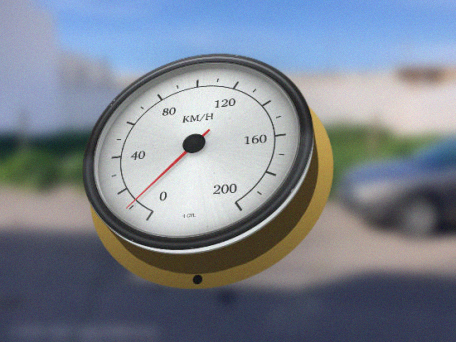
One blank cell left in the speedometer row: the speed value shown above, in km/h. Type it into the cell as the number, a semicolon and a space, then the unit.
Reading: 10; km/h
